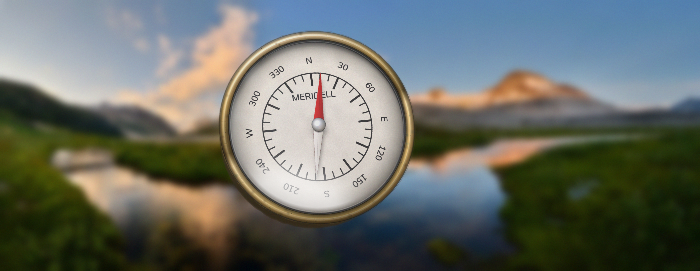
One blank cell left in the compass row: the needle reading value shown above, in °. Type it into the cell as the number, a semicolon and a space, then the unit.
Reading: 10; °
